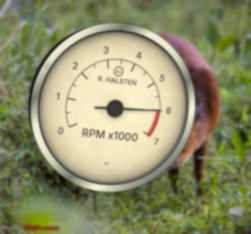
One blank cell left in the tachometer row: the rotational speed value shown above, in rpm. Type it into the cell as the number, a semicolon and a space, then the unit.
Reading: 6000; rpm
